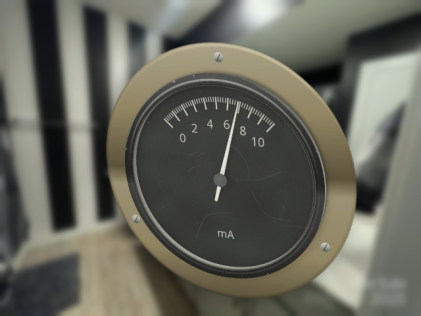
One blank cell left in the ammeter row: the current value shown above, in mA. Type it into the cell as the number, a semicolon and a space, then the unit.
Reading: 7; mA
